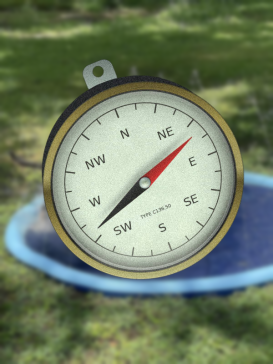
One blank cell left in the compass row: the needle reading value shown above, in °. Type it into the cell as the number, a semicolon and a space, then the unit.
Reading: 67.5; °
